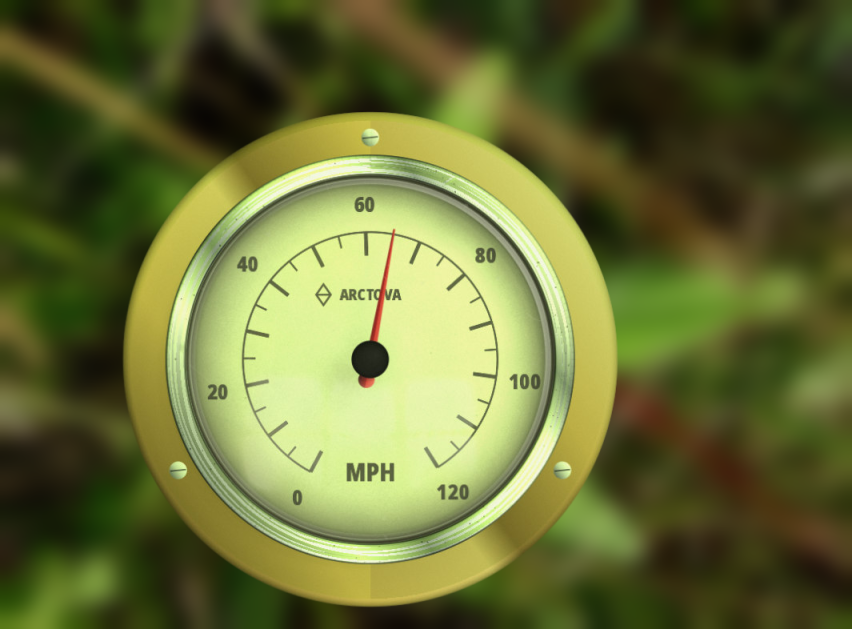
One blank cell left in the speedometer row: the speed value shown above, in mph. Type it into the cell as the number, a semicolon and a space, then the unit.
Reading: 65; mph
